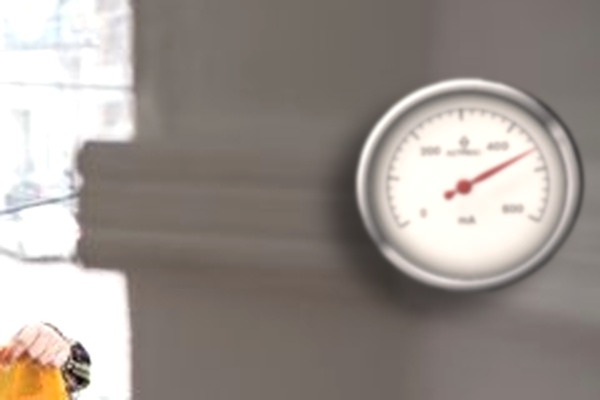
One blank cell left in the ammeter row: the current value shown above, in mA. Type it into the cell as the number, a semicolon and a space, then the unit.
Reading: 460; mA
